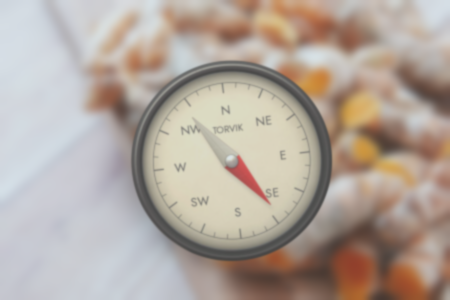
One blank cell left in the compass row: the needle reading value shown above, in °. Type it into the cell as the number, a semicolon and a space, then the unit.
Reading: 145; °
